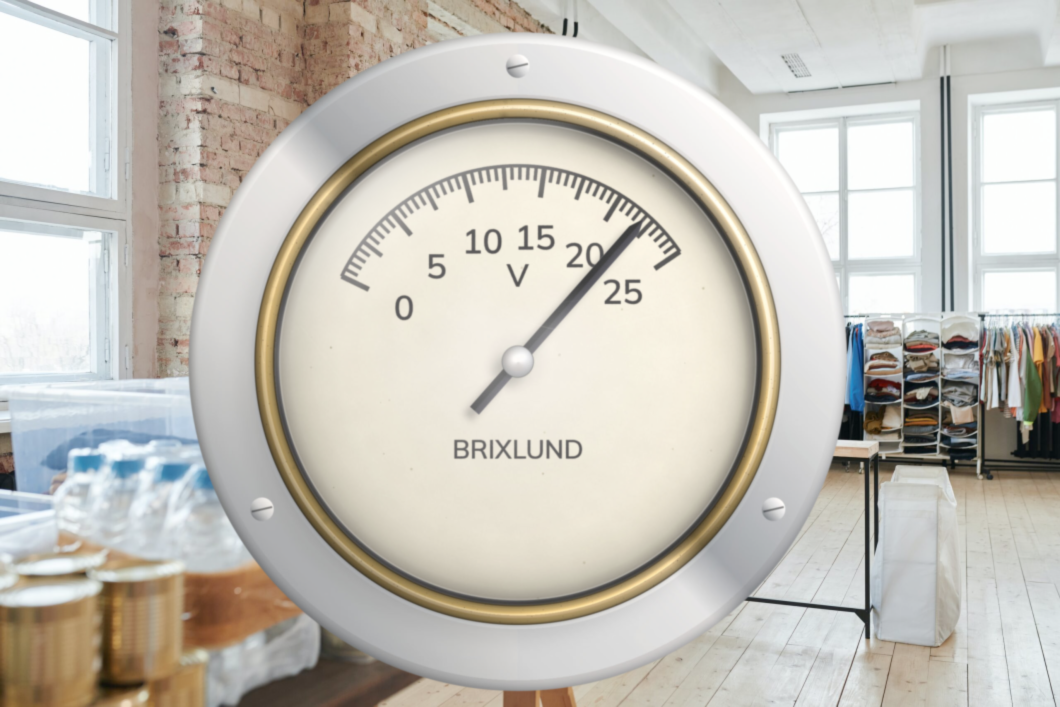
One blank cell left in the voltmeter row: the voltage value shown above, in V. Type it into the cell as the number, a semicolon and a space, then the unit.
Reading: 22; V
